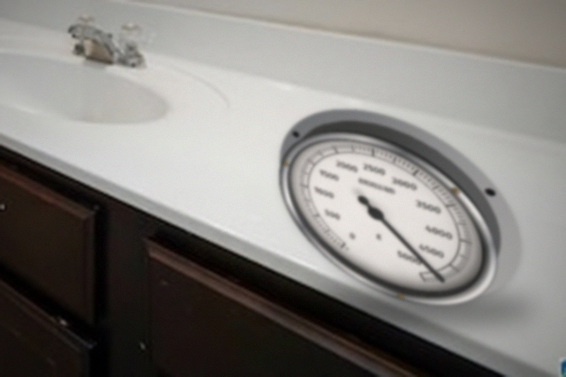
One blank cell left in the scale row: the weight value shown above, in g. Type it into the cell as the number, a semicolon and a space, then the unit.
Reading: 4750; g
